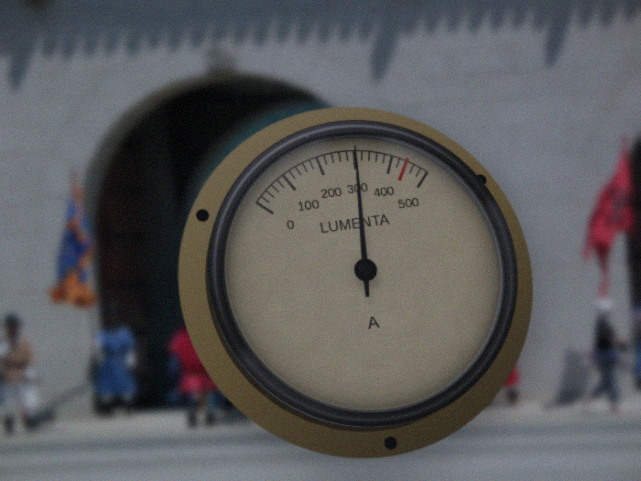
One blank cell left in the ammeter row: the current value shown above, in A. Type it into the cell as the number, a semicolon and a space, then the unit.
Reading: 300; A
